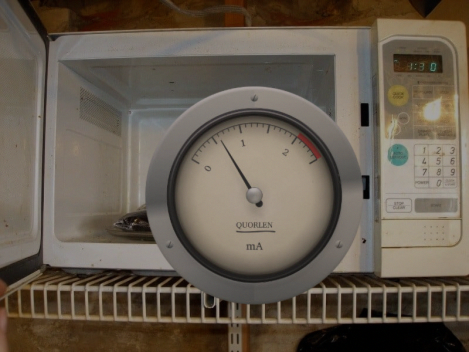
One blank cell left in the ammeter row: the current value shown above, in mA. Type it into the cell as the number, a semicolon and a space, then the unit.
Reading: 0.6; mA
